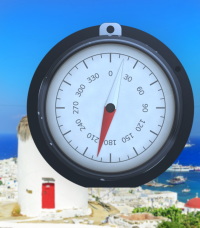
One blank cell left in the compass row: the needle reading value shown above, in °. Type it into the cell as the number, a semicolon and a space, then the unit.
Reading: 195; °
